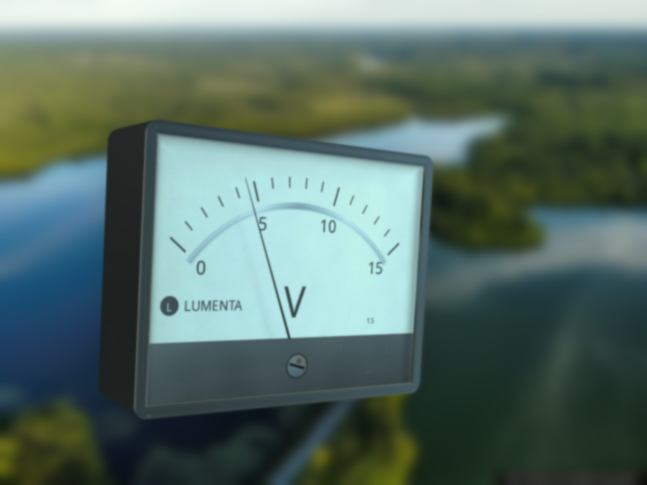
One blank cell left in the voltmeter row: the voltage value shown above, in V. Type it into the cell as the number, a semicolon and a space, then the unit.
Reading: 4.5; V
